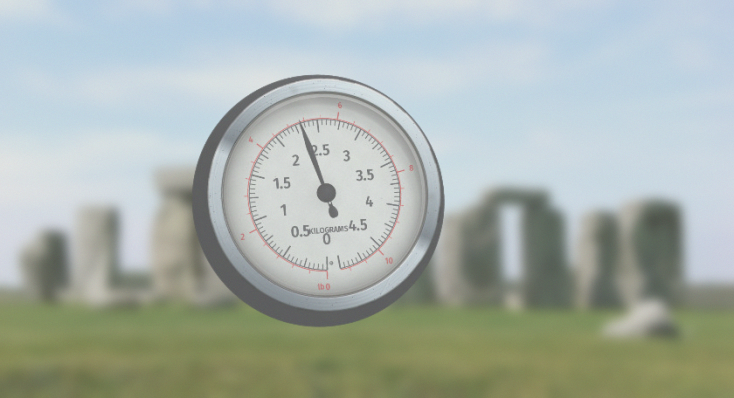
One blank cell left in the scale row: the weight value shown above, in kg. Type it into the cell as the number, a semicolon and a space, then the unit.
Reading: 2.3; kg
